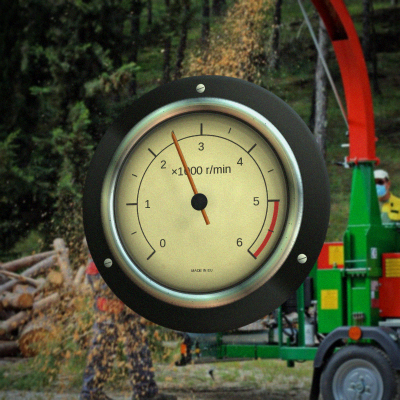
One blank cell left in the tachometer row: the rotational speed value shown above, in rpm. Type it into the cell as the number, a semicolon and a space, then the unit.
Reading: 2500; rpm
